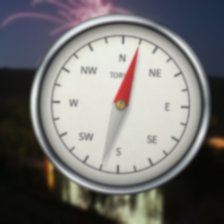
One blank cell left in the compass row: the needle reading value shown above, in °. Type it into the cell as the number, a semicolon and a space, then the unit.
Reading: 15; °
